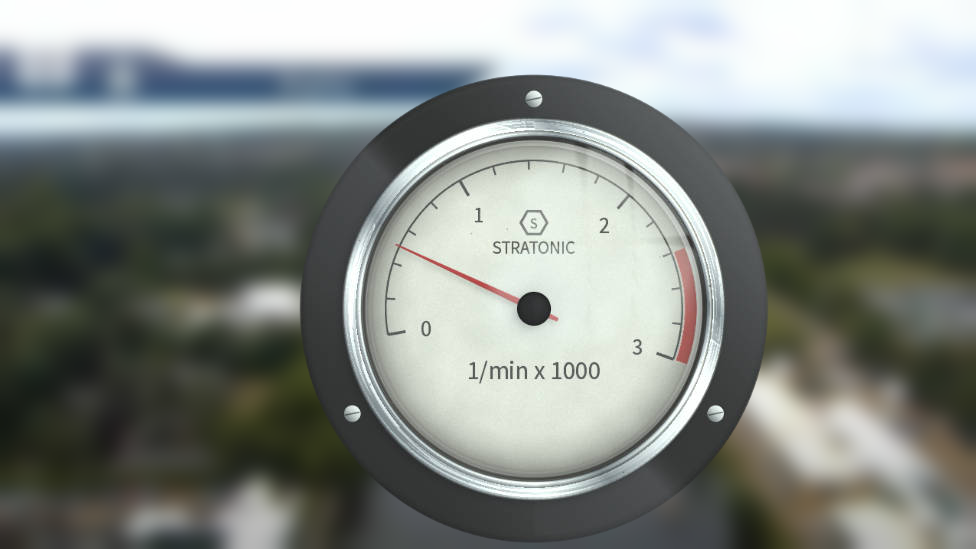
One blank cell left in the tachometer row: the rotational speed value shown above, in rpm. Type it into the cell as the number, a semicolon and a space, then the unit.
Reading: 500; rpm
